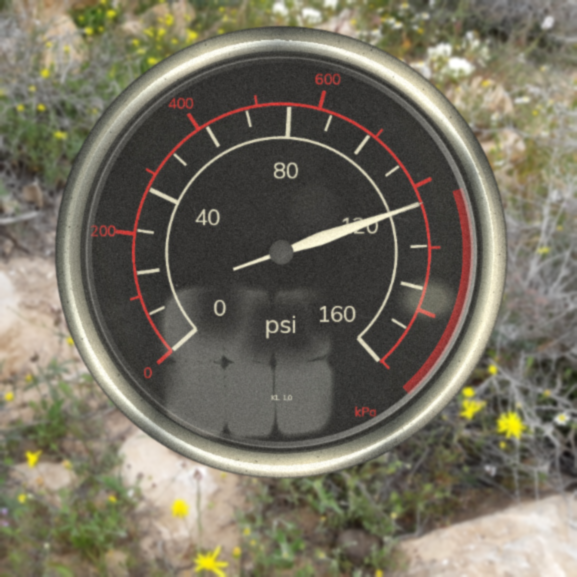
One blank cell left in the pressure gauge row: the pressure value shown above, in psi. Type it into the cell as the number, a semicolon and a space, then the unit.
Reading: 120; psi
